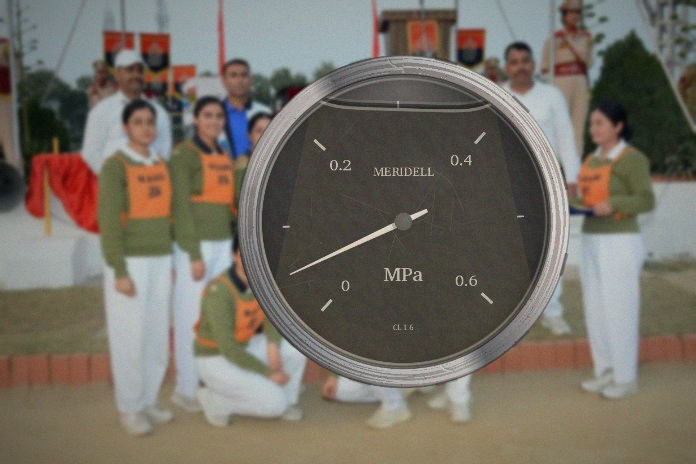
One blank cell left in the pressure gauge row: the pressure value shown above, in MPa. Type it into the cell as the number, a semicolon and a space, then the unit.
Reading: 0.05; MPa
